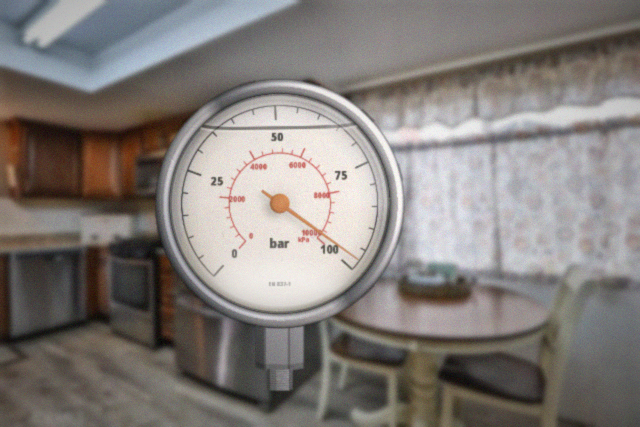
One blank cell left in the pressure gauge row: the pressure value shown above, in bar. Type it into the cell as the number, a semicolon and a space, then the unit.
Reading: 97.5; bar
